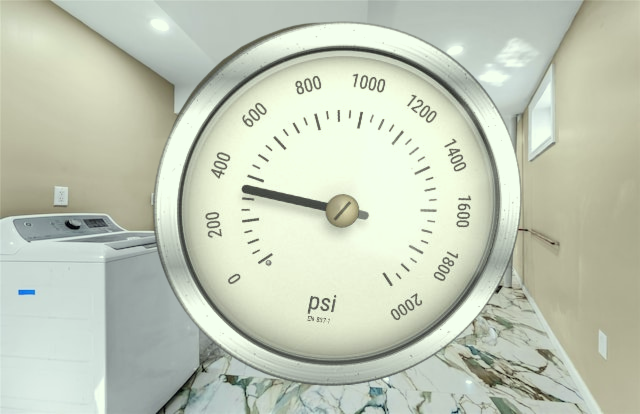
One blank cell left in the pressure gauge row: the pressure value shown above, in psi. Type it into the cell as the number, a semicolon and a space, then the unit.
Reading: 350; psi
